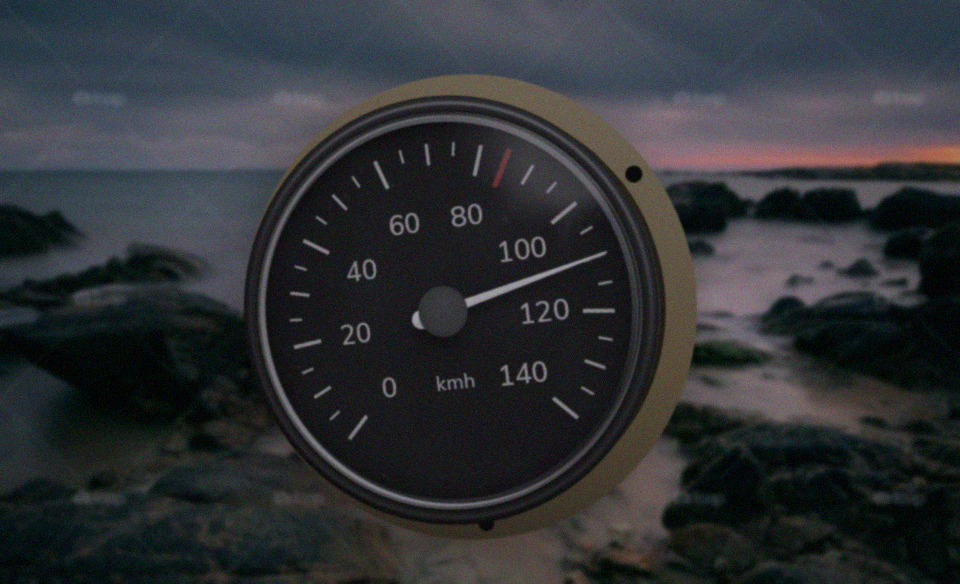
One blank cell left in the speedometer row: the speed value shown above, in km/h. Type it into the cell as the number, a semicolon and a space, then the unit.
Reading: 110; km/h
